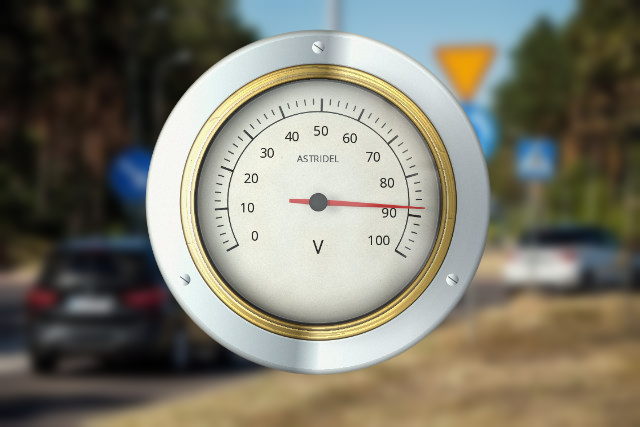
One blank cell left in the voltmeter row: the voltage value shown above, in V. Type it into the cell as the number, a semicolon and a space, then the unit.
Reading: 88; V
